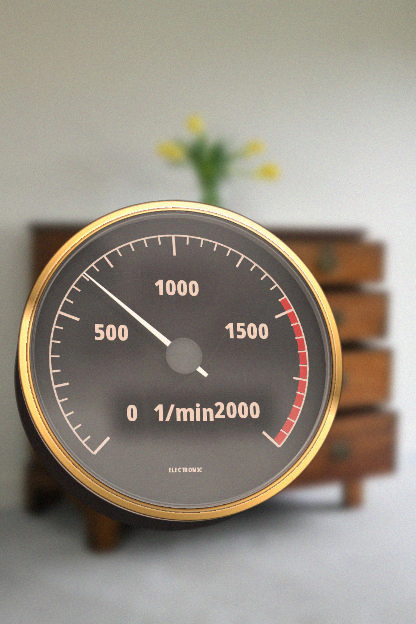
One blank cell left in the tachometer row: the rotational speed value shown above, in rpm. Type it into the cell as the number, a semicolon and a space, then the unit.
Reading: 650; rpm
